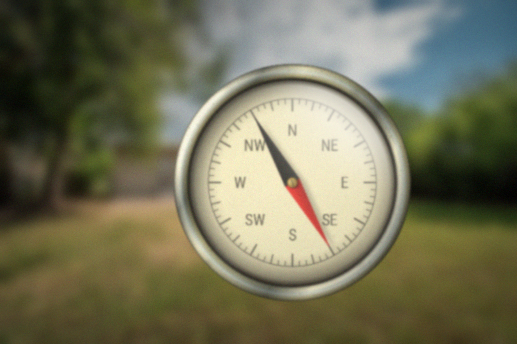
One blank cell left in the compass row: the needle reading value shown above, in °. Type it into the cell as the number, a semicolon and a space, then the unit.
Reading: 150; °
